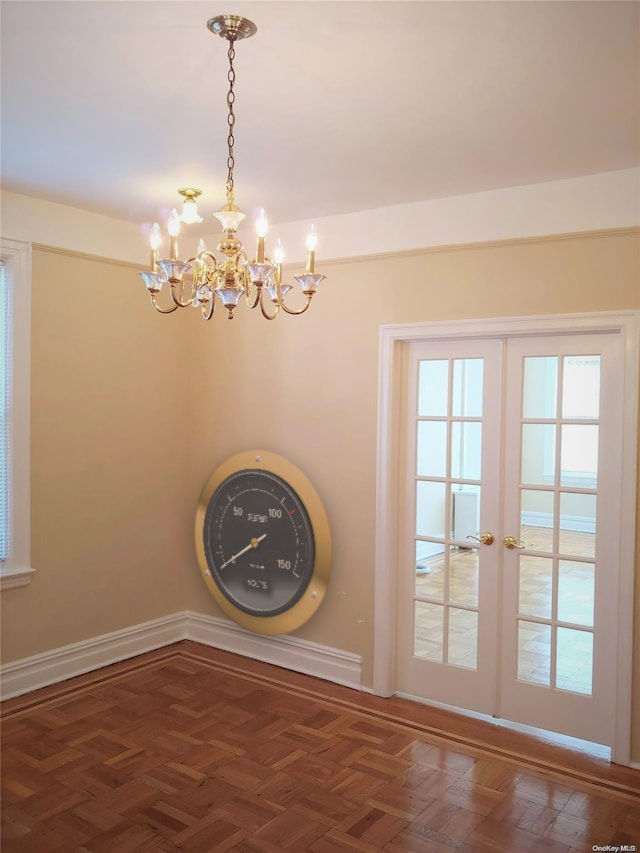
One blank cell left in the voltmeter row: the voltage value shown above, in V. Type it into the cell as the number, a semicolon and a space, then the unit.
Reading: 0; V
